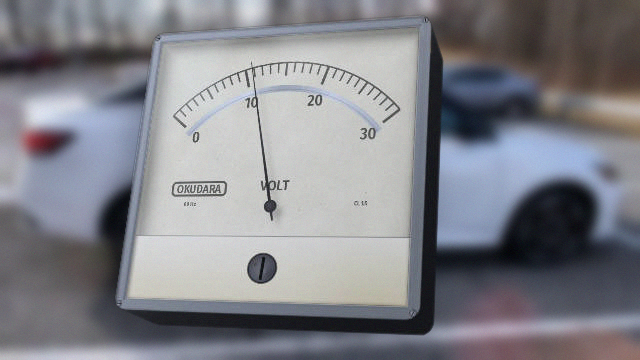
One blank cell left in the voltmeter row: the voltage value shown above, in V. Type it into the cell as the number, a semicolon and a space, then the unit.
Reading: 11; V
